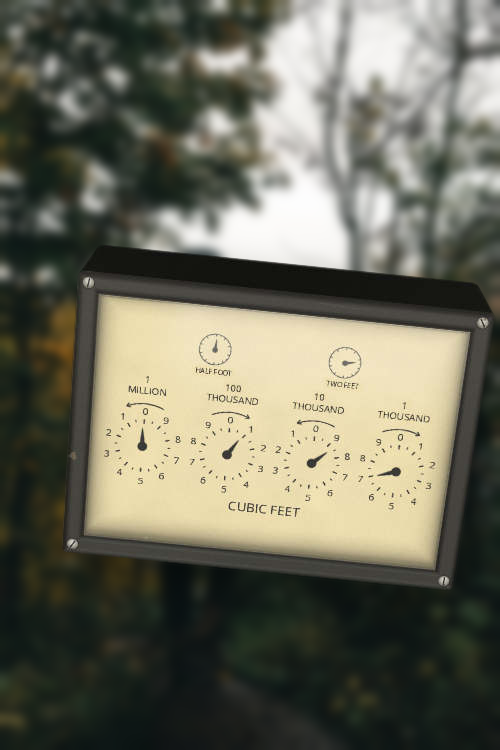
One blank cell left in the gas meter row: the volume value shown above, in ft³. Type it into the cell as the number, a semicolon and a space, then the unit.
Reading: 8700; ft³
